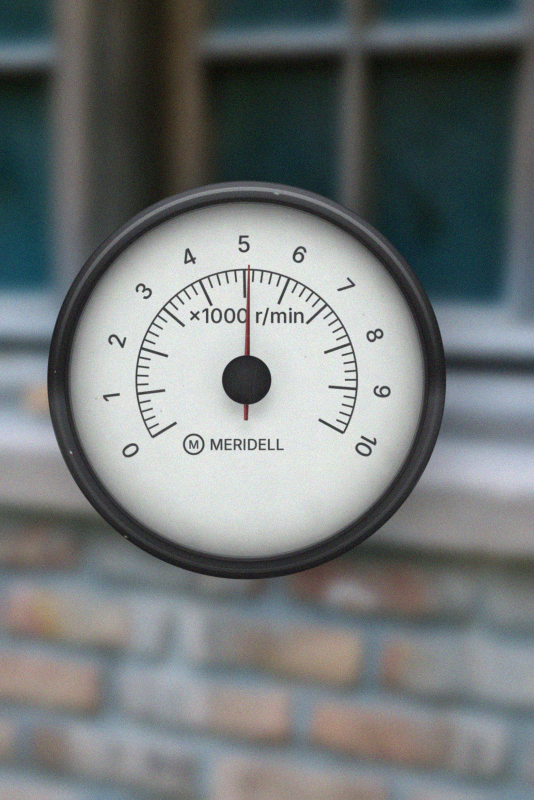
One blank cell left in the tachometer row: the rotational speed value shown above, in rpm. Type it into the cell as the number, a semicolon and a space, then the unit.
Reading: 5100; rpm
